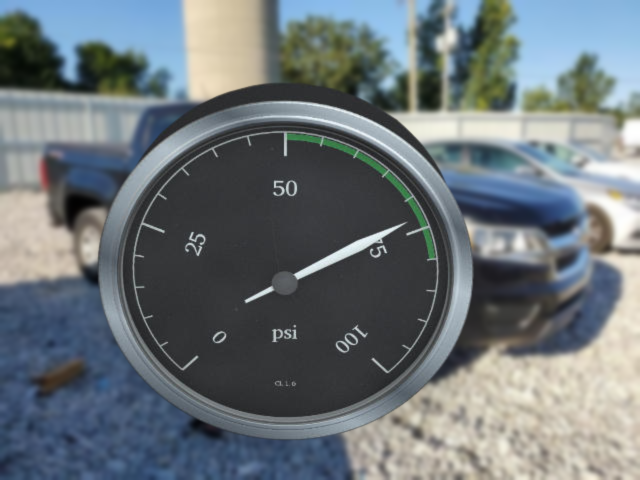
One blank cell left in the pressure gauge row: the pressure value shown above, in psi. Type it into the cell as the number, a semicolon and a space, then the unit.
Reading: 72.5; psi
